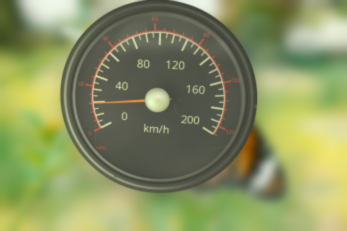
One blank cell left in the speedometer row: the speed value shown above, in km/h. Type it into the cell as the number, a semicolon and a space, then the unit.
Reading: 20; km/h
